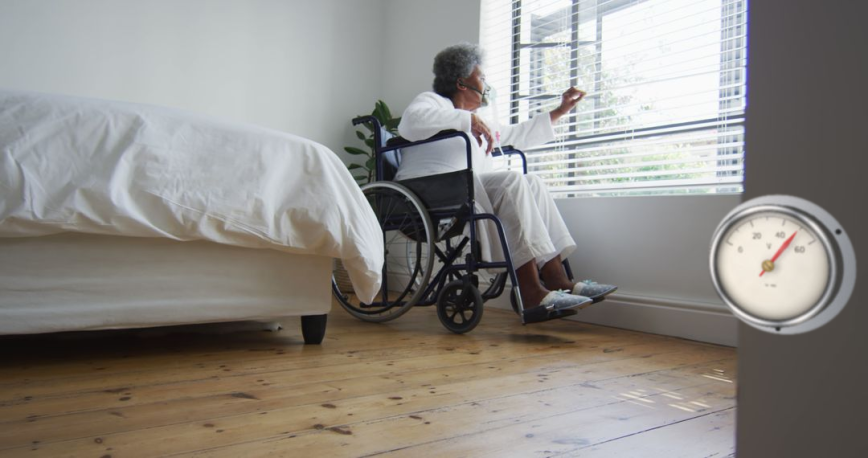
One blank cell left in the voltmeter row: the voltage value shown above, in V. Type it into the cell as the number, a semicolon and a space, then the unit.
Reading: 50; V
